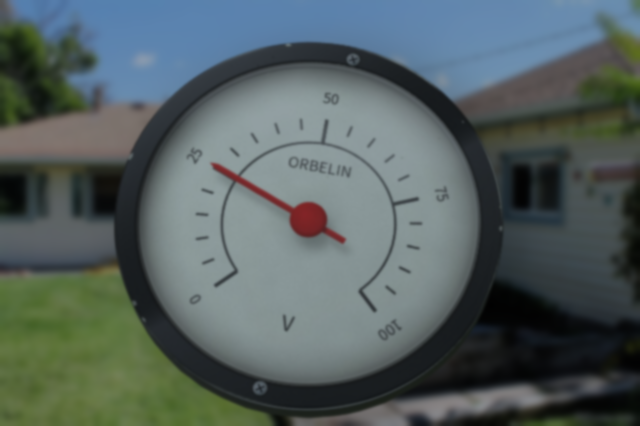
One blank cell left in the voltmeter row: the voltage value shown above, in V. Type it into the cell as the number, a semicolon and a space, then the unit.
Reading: 25; V
